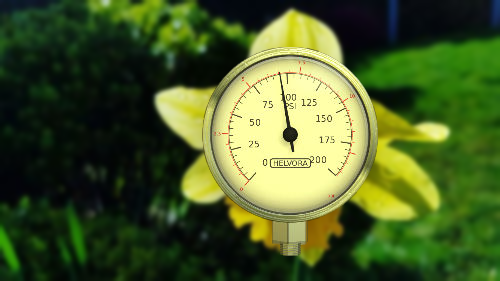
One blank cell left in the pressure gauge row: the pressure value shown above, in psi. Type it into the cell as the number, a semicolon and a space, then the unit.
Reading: 95; psi
